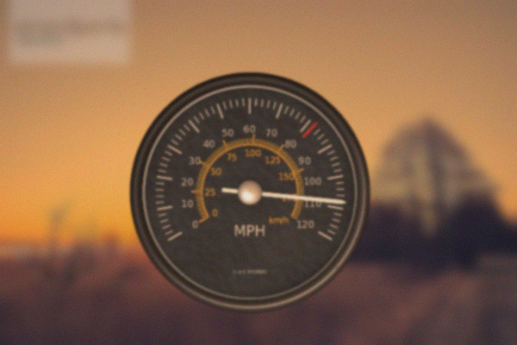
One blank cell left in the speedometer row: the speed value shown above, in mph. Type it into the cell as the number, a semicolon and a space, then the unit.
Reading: 108; mph
